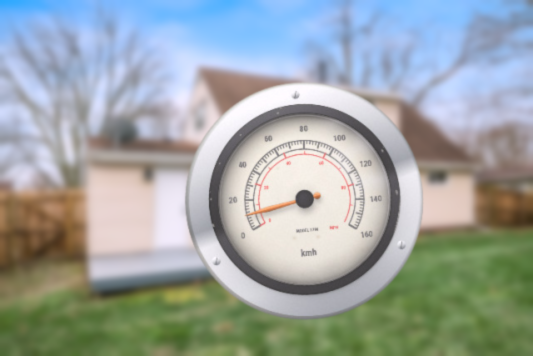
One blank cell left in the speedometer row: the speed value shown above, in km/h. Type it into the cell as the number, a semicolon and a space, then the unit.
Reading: 10; km/h
